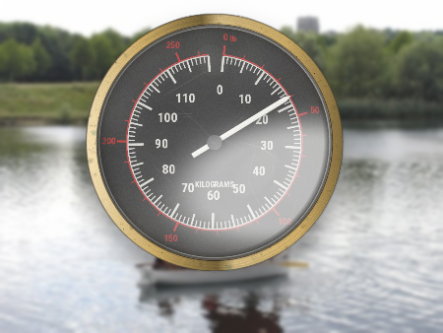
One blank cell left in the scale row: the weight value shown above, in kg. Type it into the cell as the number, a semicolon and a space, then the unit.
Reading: 18; kg
